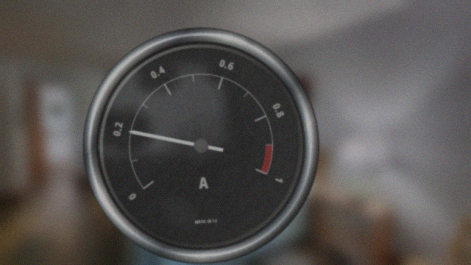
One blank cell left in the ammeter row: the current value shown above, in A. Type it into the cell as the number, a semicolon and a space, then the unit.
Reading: 0.2; A
